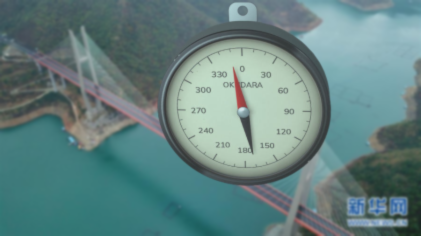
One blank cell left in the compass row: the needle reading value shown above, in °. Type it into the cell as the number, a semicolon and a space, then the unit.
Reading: 350; °
